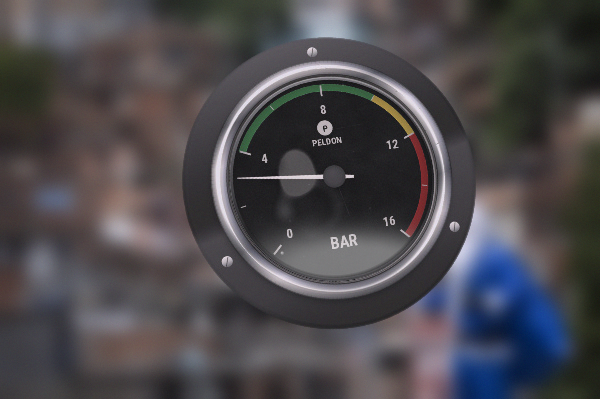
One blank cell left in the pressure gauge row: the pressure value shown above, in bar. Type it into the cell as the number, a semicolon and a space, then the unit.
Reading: 3; bar
